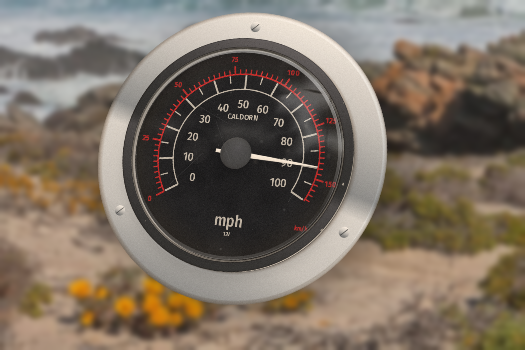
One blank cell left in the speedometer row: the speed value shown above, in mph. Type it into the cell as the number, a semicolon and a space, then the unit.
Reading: 90; mph
